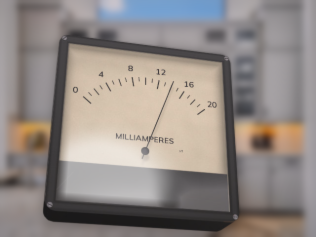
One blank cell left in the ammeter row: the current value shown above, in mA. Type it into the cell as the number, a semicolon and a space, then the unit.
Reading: 14; mA
